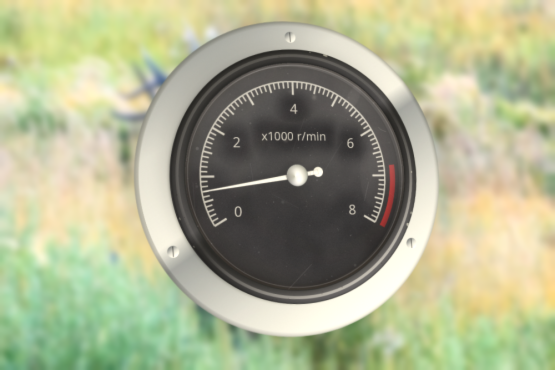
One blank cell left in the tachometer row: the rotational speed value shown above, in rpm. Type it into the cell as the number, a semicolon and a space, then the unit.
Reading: 700; rpm
